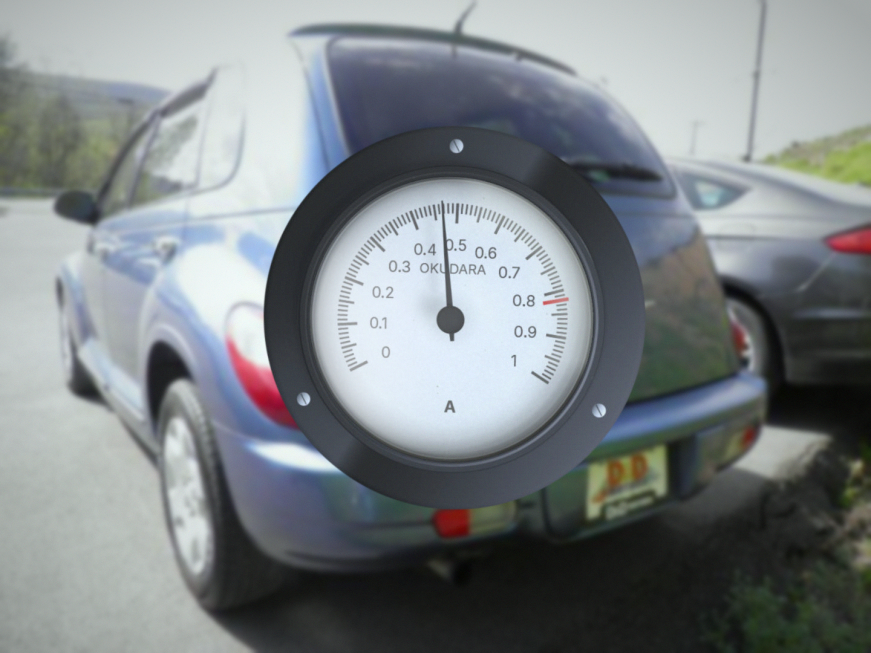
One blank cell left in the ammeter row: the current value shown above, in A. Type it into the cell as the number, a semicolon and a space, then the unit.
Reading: 0.47; A
